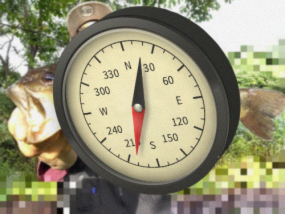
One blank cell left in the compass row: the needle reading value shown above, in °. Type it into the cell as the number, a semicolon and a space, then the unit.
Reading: 200; °
